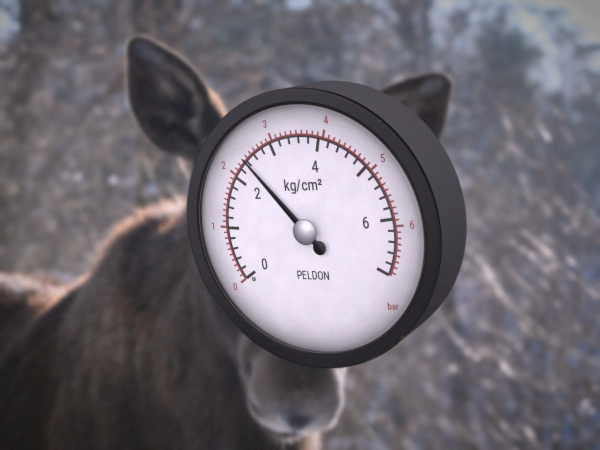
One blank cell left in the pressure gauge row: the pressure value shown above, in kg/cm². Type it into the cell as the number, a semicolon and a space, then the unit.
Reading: 2.4; kg/cm²
